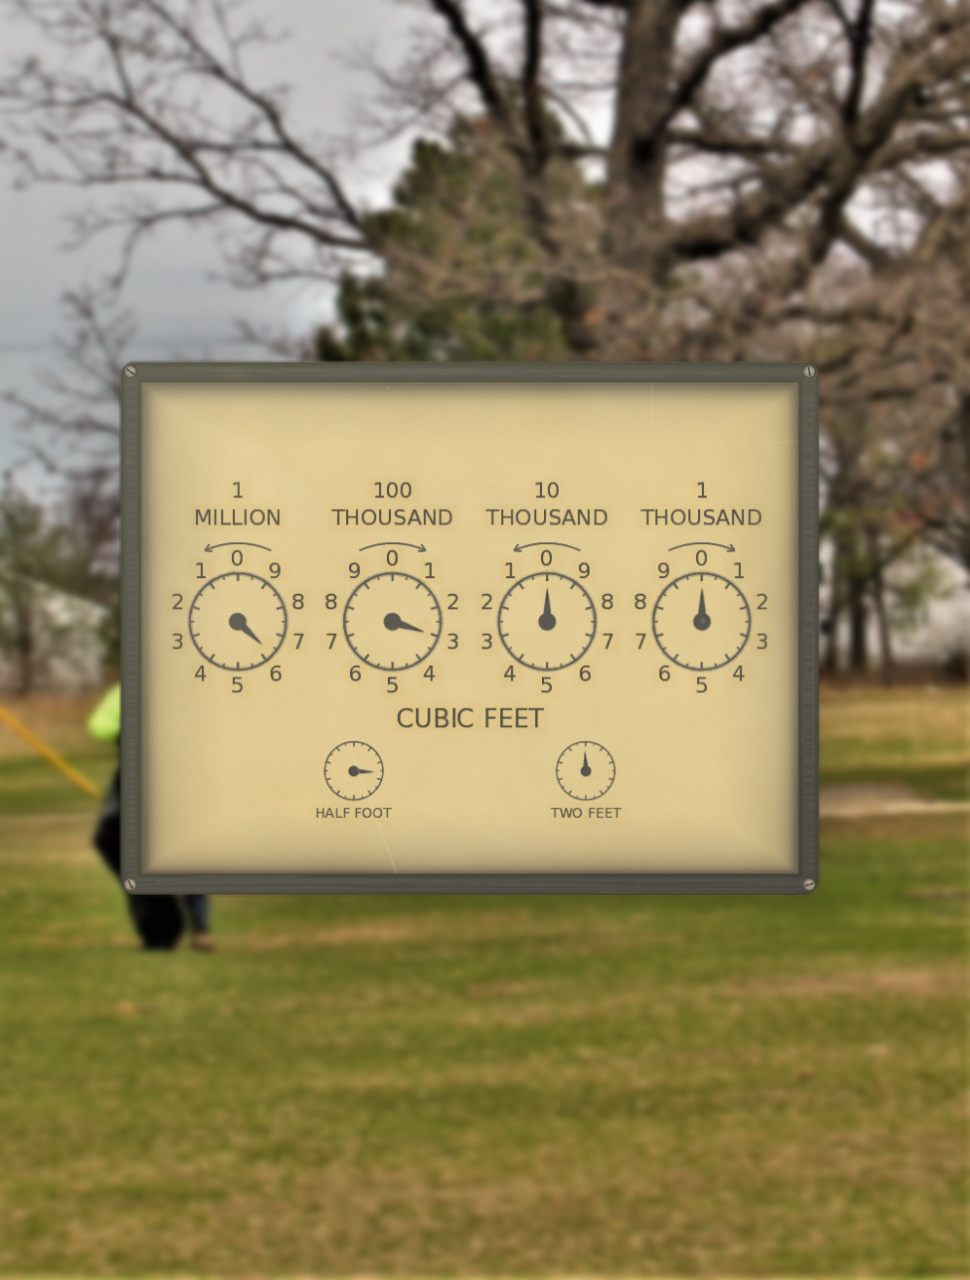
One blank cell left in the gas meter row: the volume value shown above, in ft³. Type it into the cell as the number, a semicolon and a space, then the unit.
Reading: 630000; ft³
